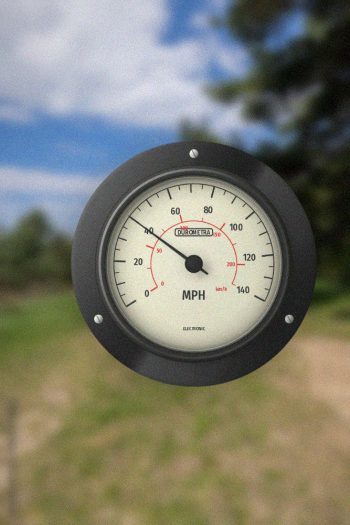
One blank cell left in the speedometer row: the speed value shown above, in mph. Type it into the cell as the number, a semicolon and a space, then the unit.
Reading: 40; mph
